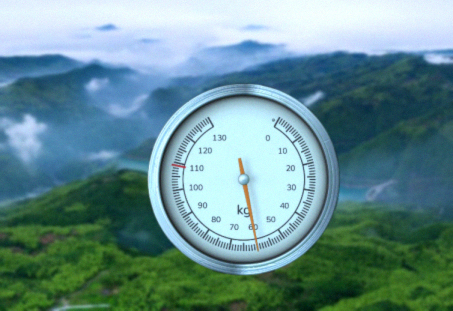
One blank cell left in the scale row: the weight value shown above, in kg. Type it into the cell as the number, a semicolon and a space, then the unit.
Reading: 60; kg
